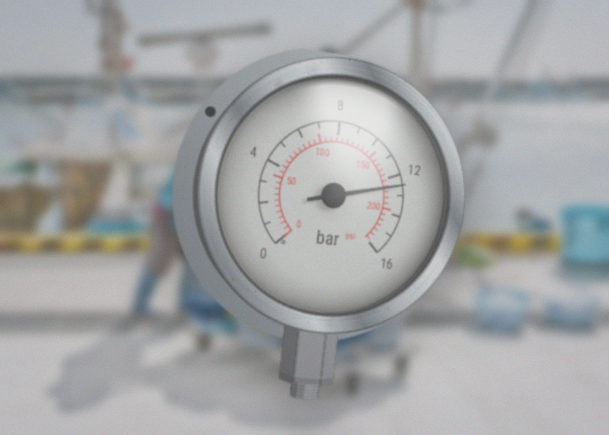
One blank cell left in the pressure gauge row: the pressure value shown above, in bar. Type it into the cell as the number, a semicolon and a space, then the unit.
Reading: 12.5; bar
